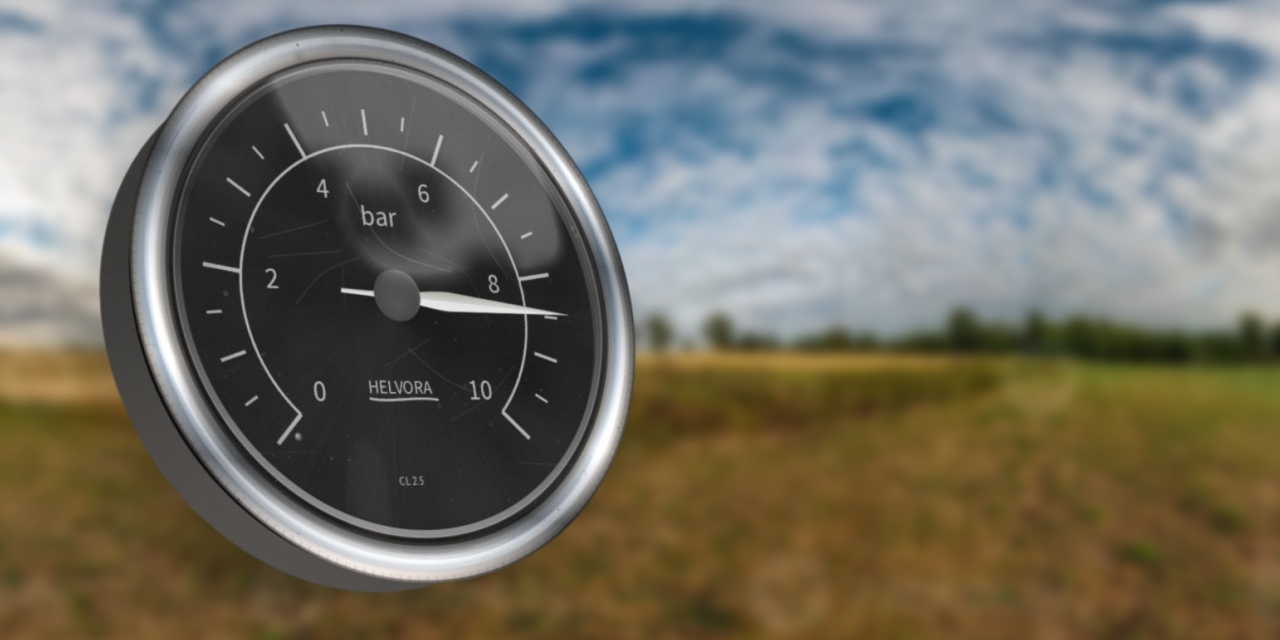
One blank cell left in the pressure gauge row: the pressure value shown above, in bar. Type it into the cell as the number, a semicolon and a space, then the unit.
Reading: 8.5; bar
